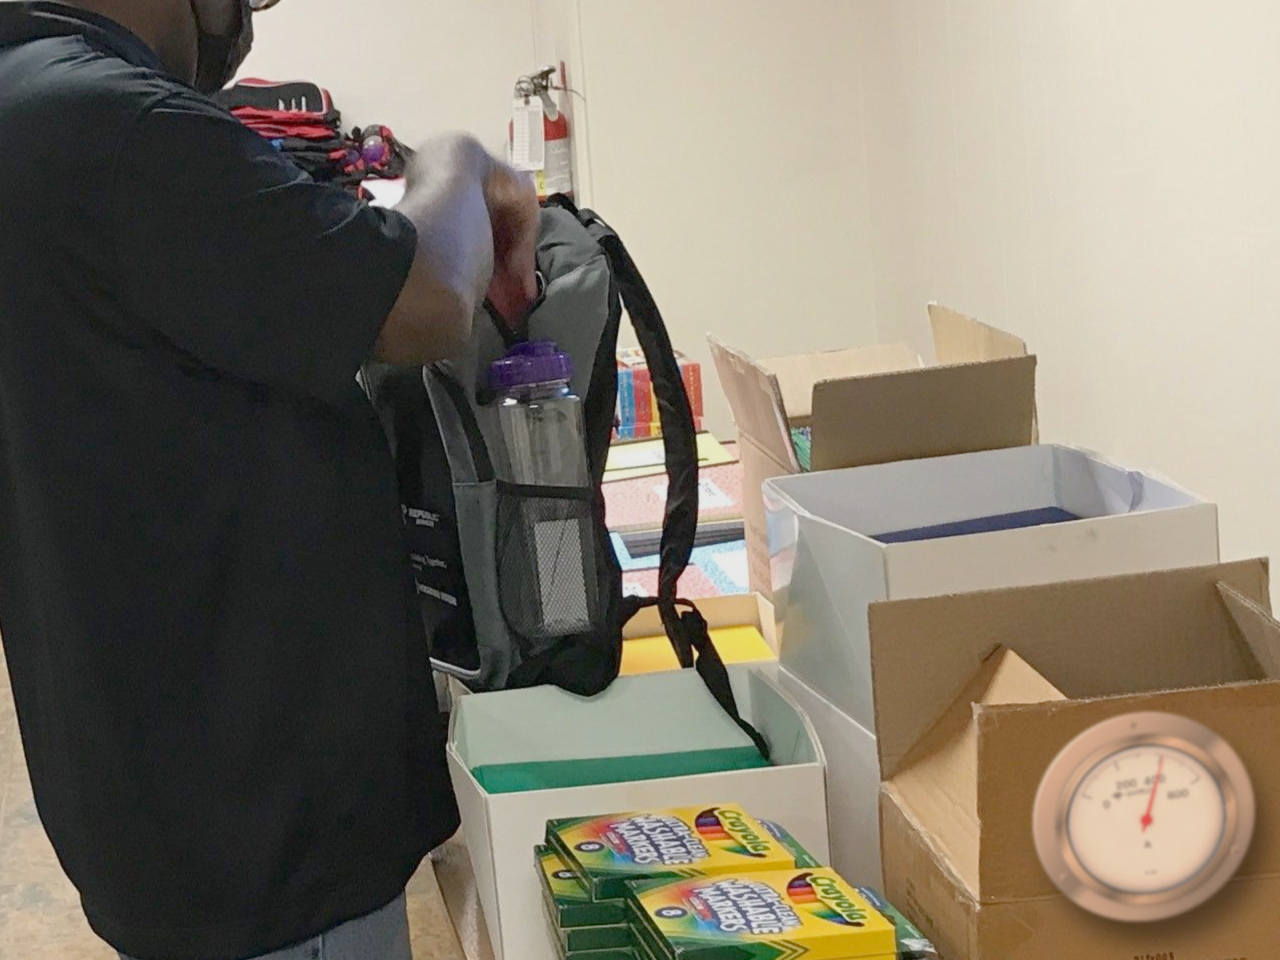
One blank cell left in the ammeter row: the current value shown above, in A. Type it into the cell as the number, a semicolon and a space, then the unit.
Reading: 400; A
